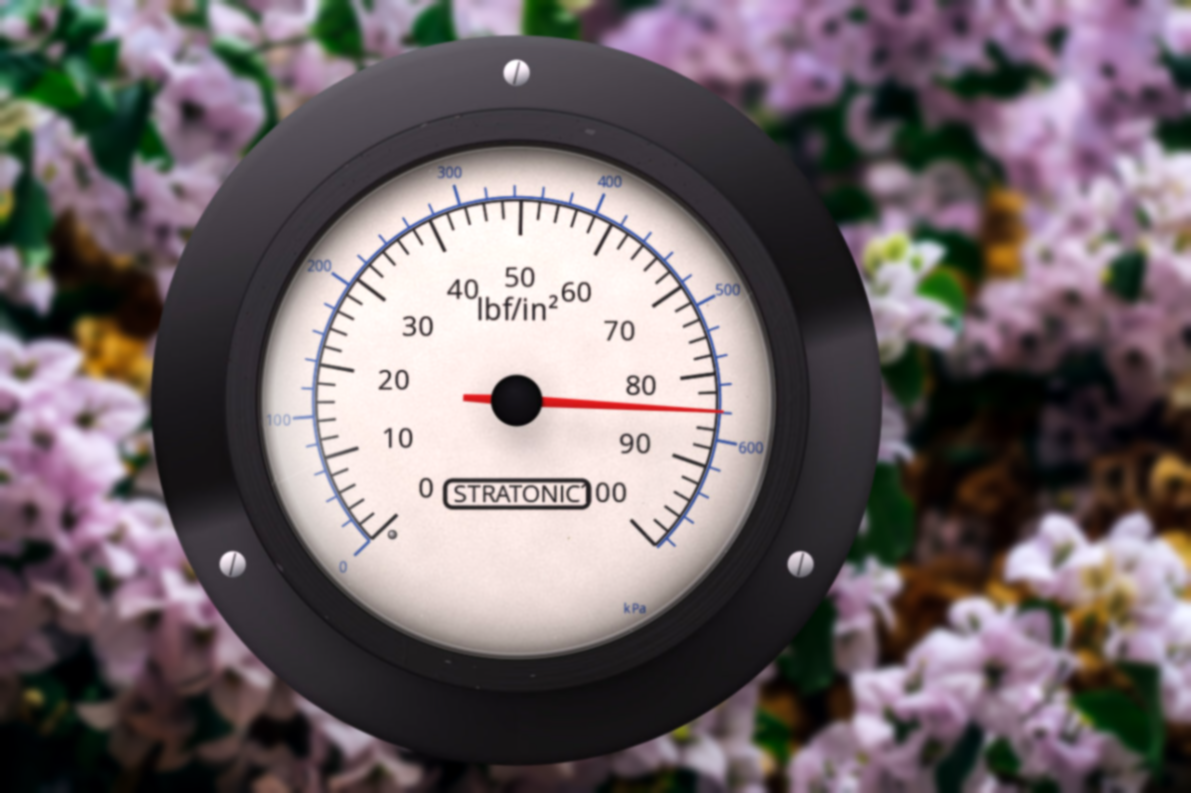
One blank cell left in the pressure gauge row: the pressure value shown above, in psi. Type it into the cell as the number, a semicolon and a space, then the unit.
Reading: 84; psi
